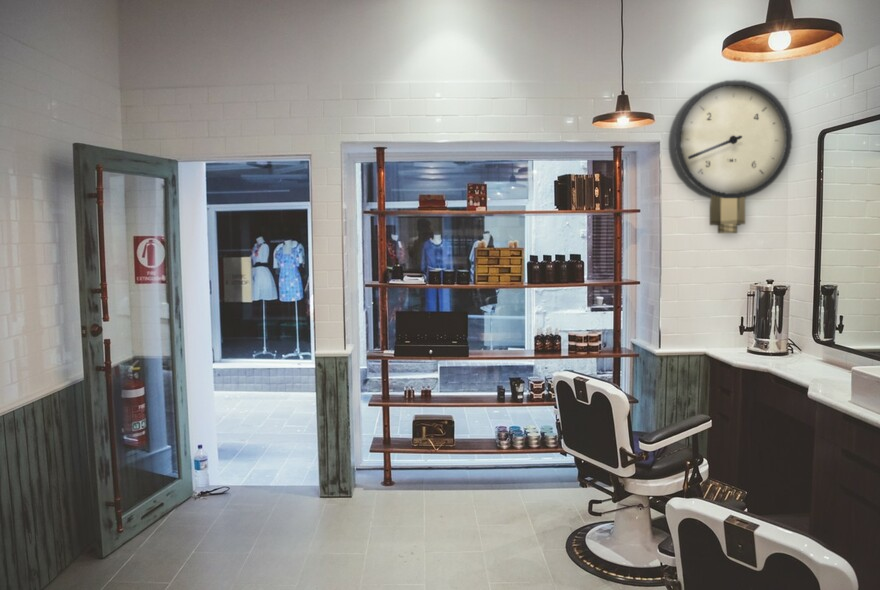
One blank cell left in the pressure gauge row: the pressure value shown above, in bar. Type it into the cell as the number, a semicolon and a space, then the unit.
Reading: 0.5; bar
